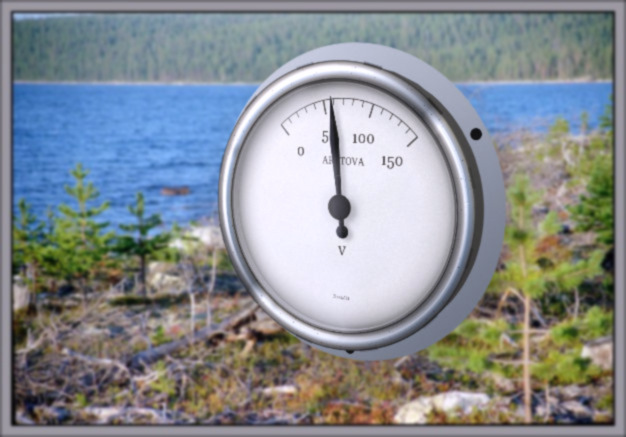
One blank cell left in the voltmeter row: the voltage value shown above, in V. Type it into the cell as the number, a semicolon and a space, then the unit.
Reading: 60; V
